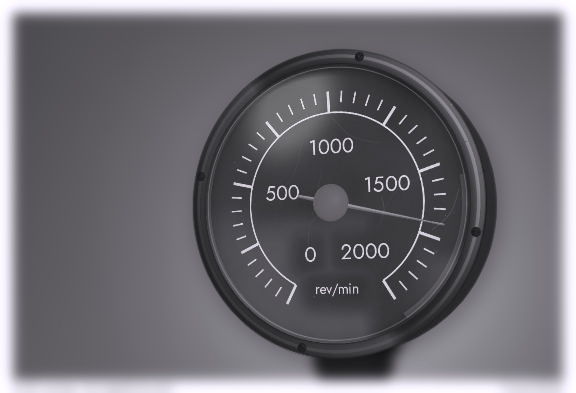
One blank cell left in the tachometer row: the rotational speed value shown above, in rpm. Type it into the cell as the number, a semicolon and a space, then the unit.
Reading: 1700; rpm
